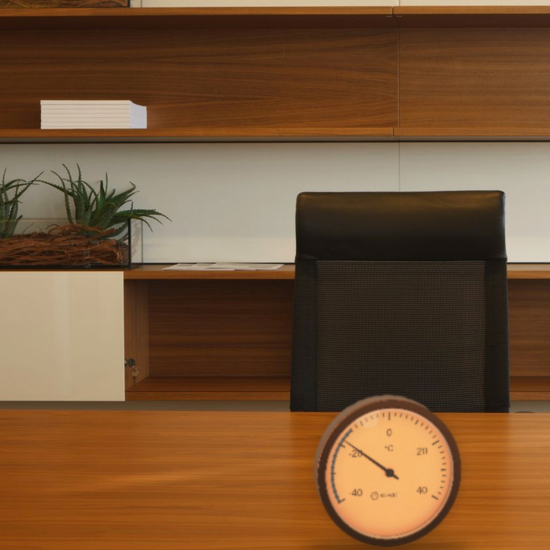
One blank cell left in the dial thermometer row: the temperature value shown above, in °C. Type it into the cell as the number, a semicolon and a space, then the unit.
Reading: -18; °C
